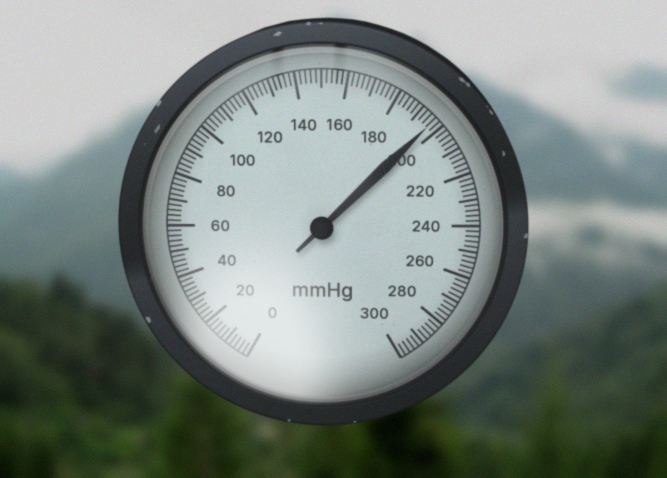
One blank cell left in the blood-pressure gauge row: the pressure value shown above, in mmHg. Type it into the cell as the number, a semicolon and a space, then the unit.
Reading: 196; mmHg
